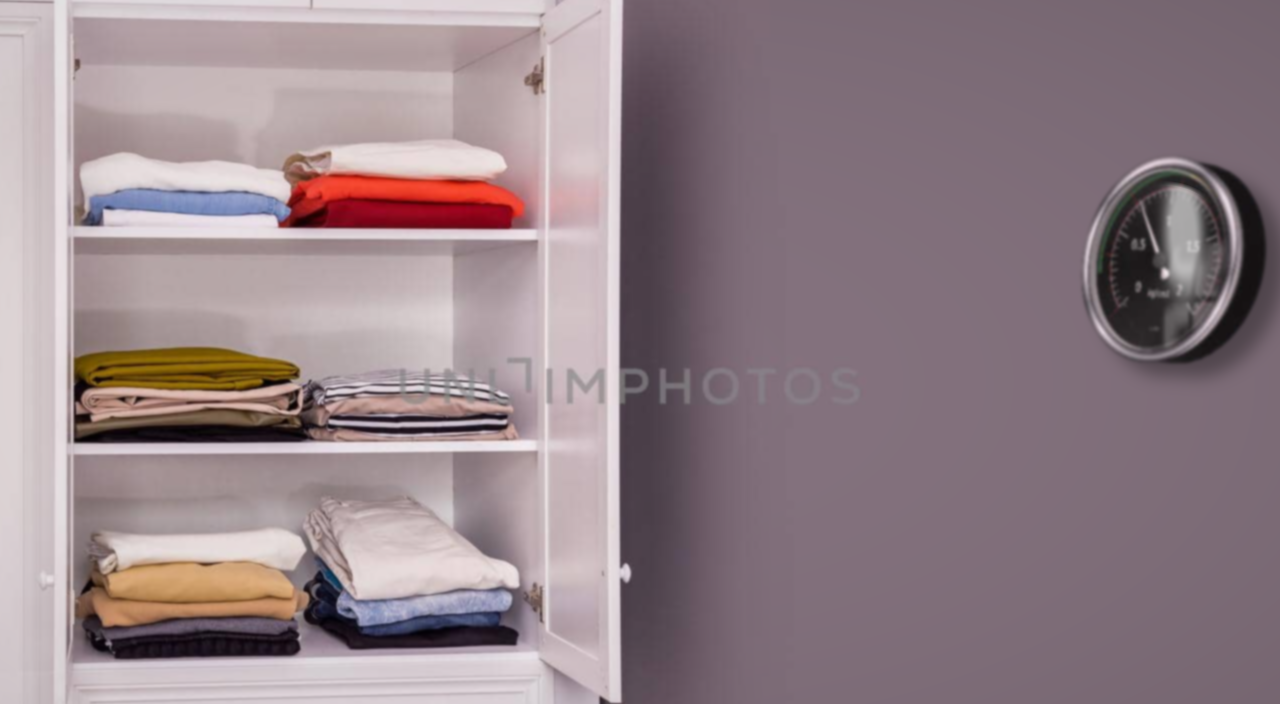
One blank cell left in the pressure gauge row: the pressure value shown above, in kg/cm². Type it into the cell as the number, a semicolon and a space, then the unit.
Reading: 0.75; kg/cm²
